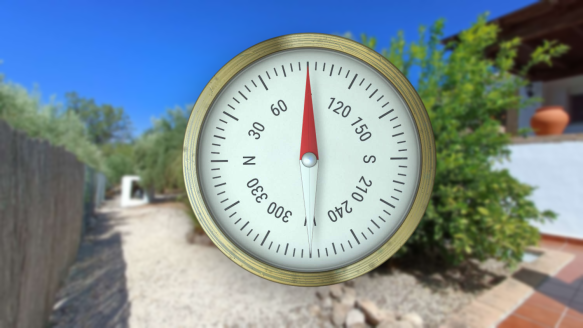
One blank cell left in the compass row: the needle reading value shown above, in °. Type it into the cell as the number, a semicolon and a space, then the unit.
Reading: 90; °
